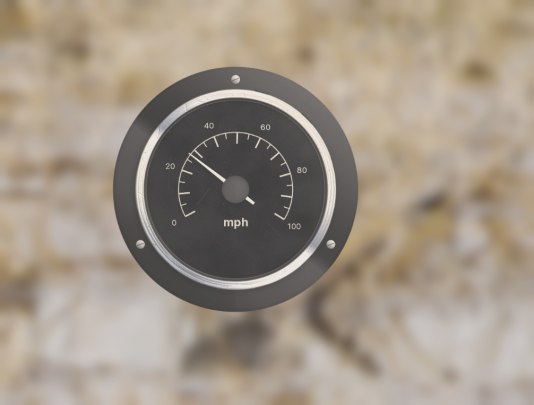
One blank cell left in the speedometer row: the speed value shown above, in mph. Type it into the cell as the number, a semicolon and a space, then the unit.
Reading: 27.5; mph
